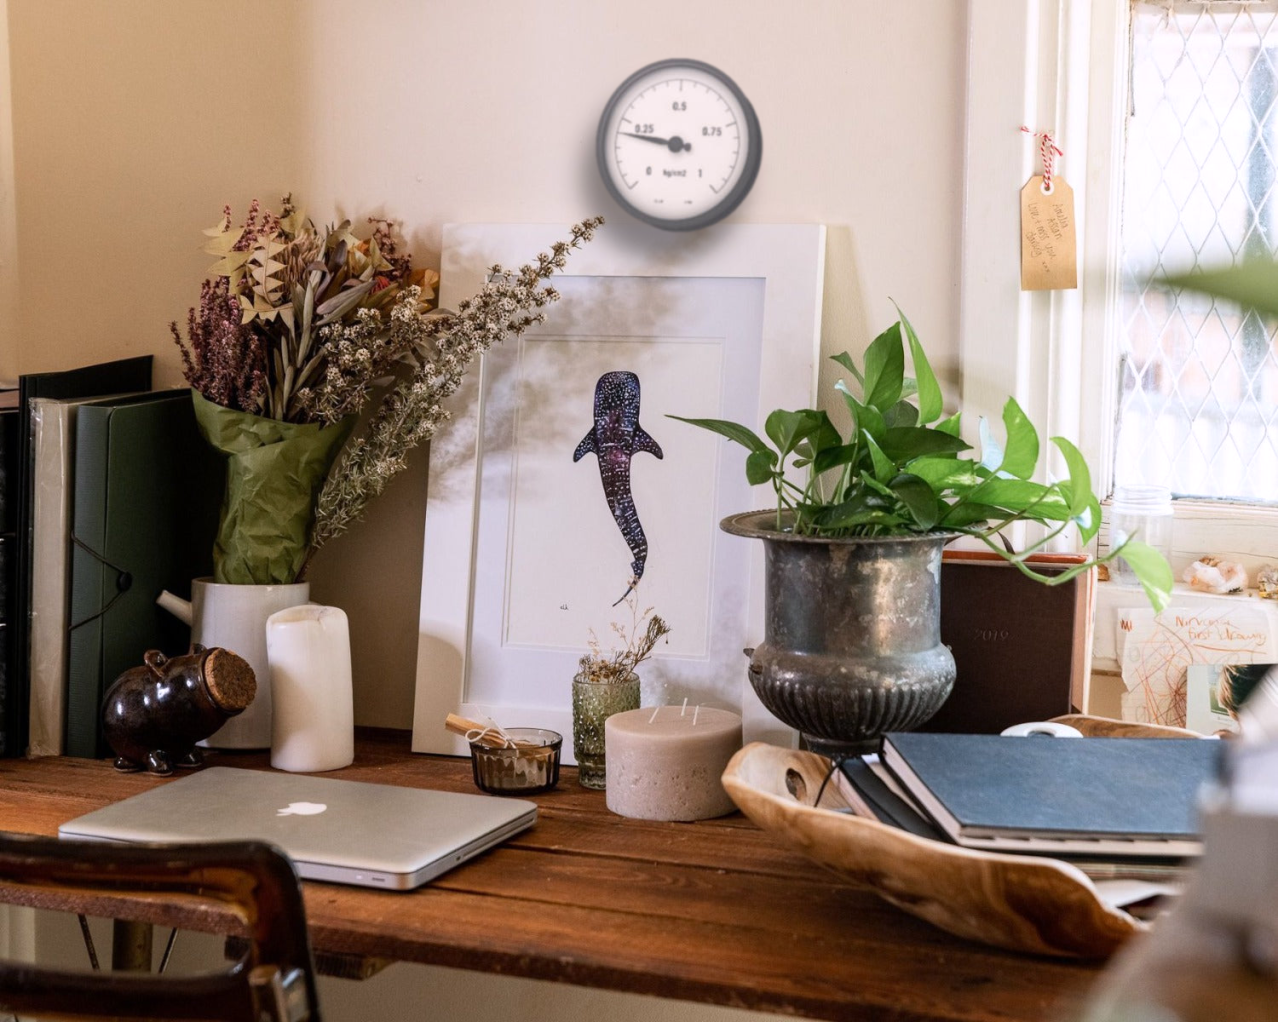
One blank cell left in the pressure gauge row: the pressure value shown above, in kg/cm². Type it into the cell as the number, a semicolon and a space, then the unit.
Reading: 0.2; kg/cm²
